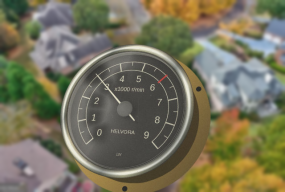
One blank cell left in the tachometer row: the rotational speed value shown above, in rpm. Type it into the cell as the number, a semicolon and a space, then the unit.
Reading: 3000; rpm
